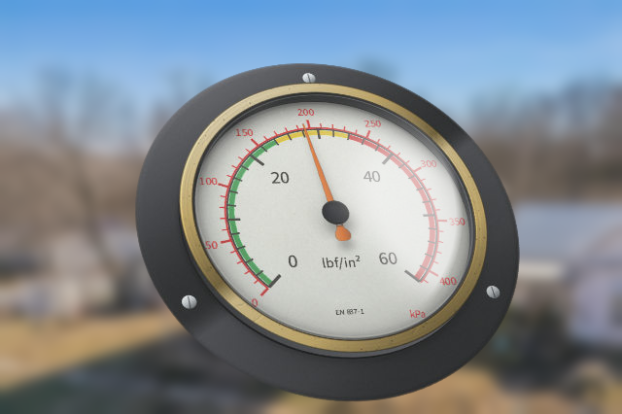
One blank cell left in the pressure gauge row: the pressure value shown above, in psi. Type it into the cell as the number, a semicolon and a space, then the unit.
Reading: 28; psi
